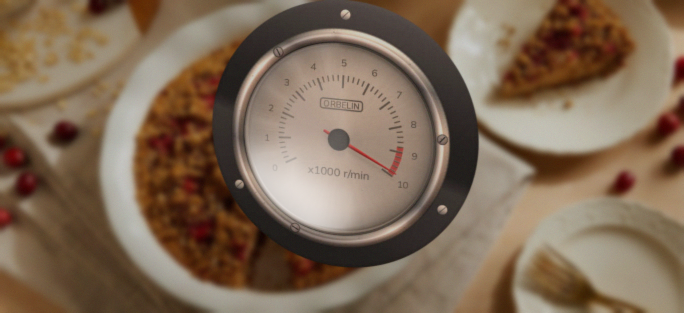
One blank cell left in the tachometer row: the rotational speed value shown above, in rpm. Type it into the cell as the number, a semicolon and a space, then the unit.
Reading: 9800; rpm
